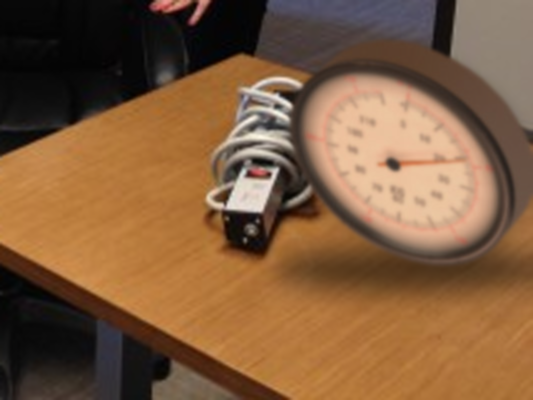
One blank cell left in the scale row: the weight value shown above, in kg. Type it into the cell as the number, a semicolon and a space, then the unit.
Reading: 20; kg
